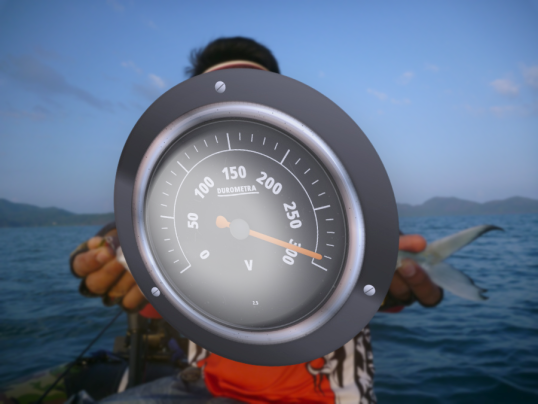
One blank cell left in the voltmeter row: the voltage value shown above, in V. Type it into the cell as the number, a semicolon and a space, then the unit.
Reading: 290; V
